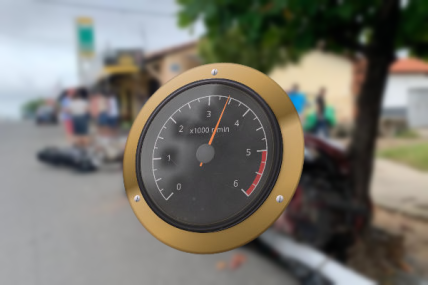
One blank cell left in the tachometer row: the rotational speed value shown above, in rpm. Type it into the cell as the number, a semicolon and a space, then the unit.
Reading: 3500; rpm
